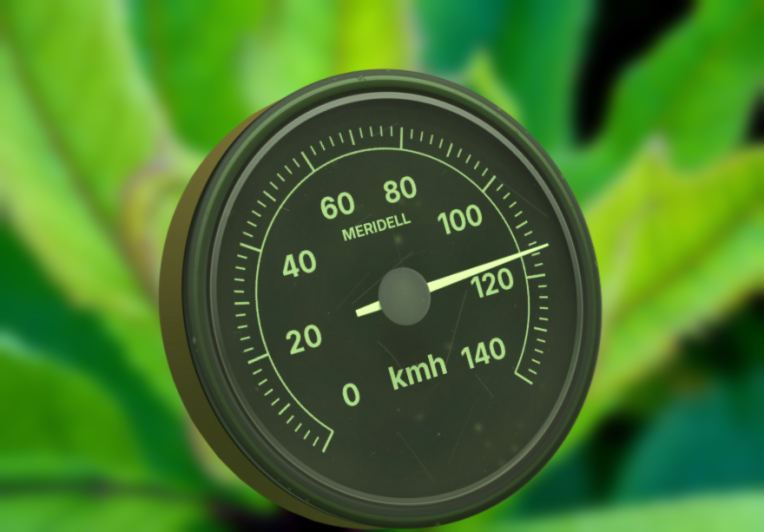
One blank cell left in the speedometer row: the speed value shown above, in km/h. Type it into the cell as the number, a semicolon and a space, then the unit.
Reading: 115; km/h
